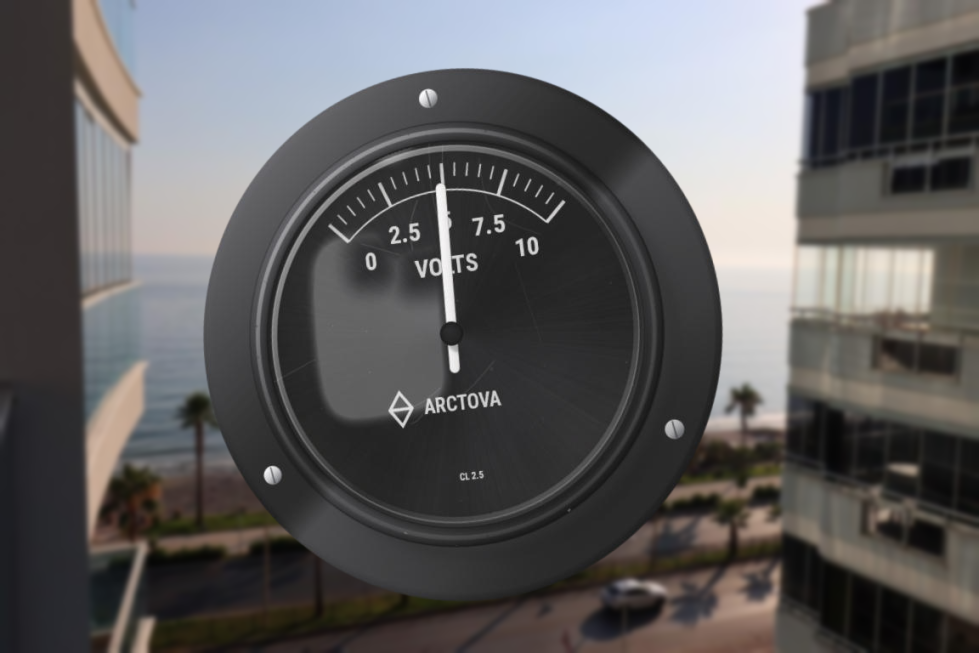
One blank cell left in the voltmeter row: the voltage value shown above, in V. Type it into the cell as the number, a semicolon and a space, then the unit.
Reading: 5; V
